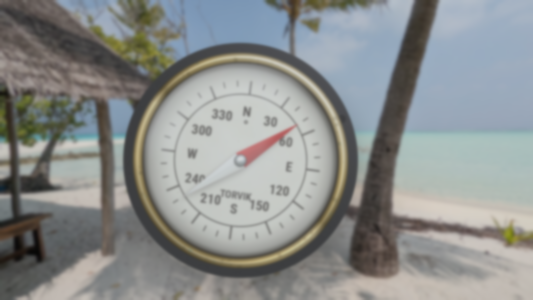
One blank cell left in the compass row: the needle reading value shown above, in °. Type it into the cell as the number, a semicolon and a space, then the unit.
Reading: 50; °
